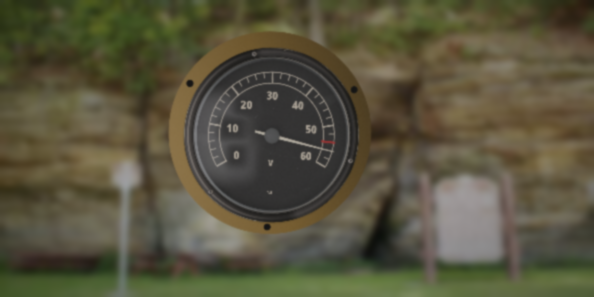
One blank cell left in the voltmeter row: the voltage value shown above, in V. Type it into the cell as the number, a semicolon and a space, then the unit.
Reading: 56; V
